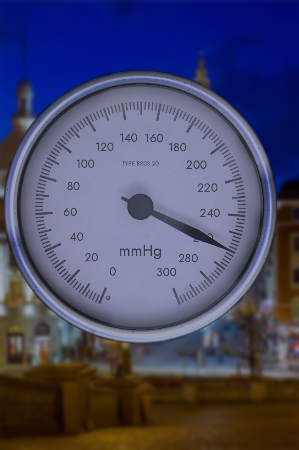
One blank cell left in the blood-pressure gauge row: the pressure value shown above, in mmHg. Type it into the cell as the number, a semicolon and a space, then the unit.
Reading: 260; mmHg
